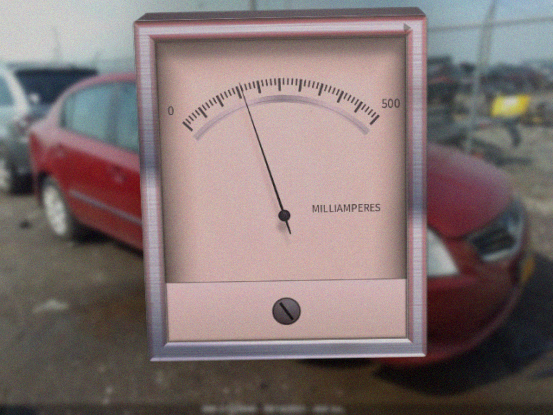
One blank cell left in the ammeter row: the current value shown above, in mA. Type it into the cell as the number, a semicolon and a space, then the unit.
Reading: 160; mA
